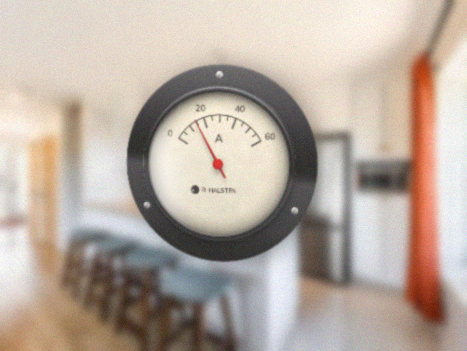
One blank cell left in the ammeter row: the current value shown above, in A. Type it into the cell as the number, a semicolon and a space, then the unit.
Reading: 15; A
